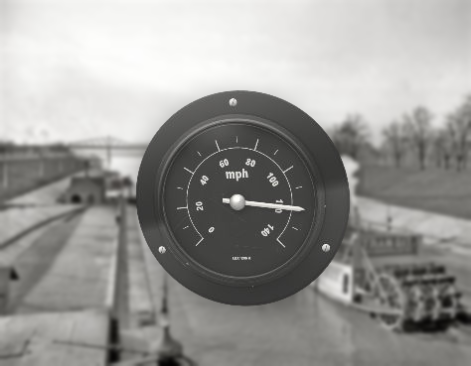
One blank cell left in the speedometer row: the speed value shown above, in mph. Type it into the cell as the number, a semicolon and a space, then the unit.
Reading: 120; mph
